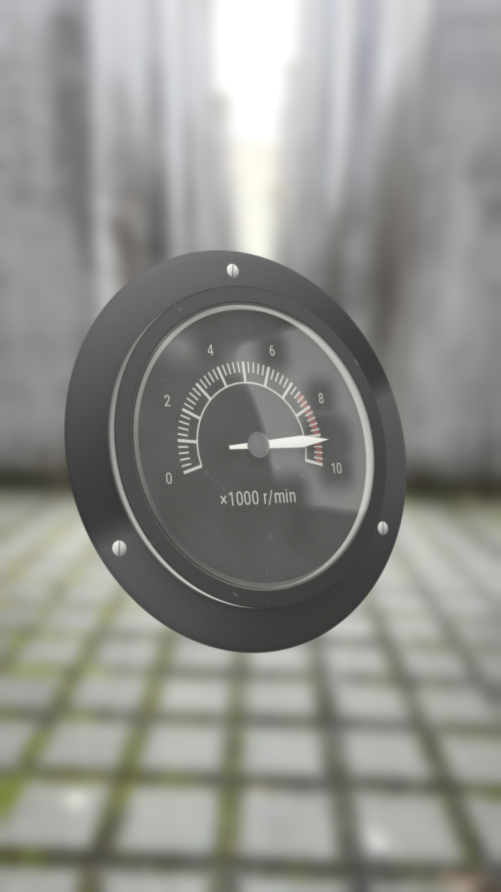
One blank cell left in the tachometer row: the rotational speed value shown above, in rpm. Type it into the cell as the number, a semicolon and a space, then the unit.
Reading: 9200; rpm
